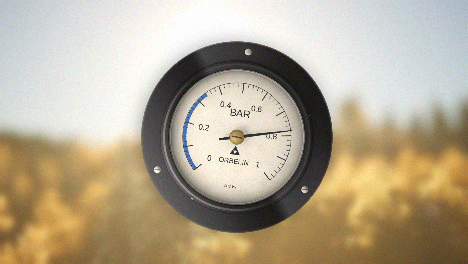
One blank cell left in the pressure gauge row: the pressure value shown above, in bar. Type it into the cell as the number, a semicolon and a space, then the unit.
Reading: 0.78; bar
